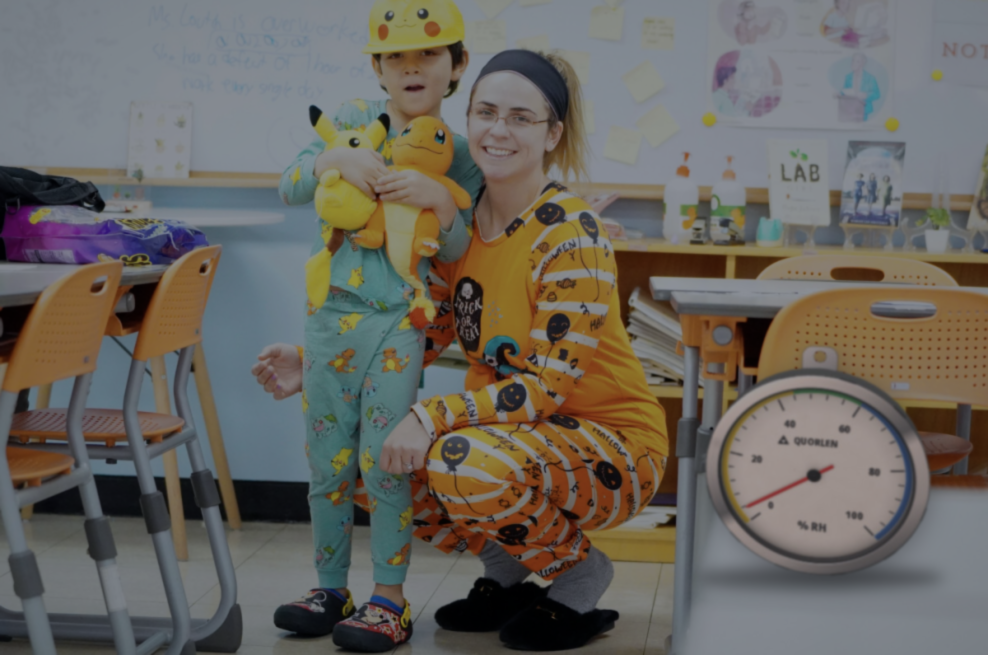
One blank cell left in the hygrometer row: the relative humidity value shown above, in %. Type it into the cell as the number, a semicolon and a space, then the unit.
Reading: 4; %
